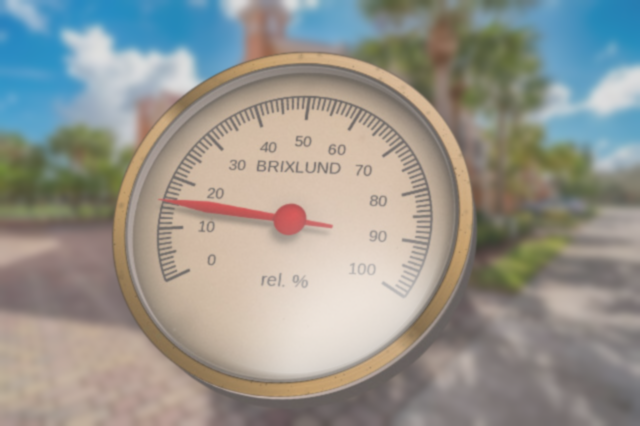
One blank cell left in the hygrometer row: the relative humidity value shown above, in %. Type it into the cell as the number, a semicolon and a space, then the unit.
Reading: 15; %
